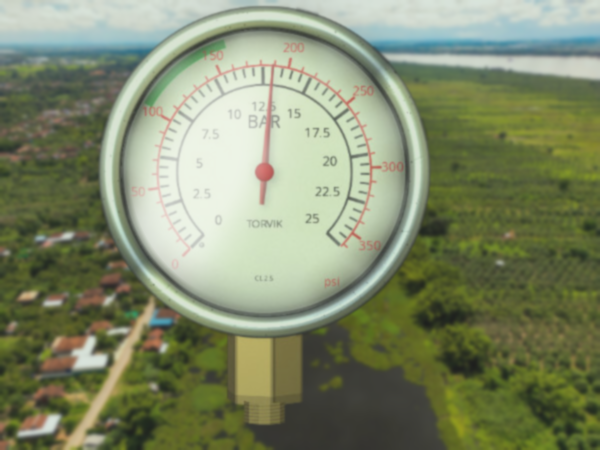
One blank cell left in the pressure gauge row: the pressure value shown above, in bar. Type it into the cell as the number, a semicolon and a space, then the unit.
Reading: 13; bar
